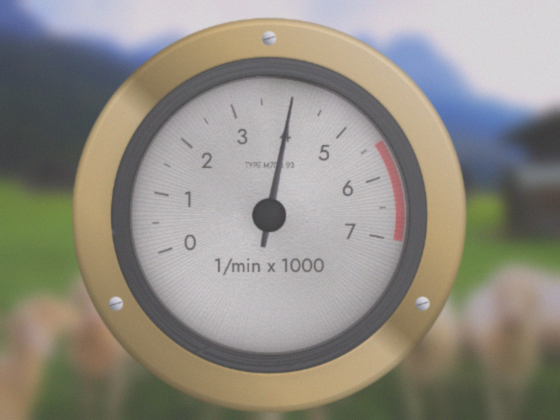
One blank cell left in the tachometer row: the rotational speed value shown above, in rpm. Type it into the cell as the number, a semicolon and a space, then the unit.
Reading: 4000; rpm
